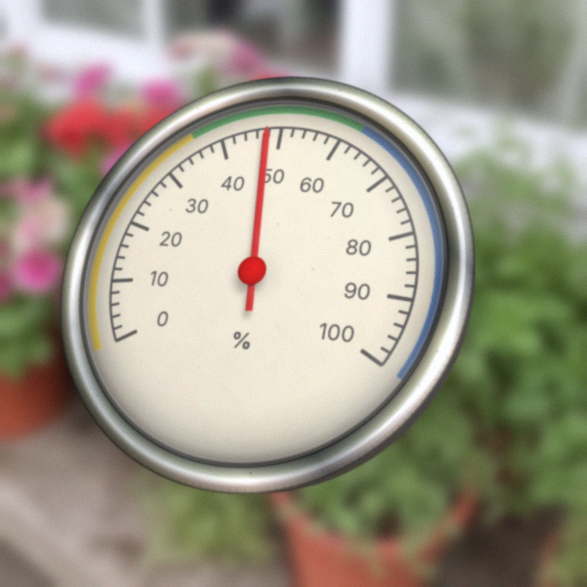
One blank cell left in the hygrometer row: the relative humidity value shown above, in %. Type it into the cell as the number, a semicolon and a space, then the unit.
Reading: 48; %
